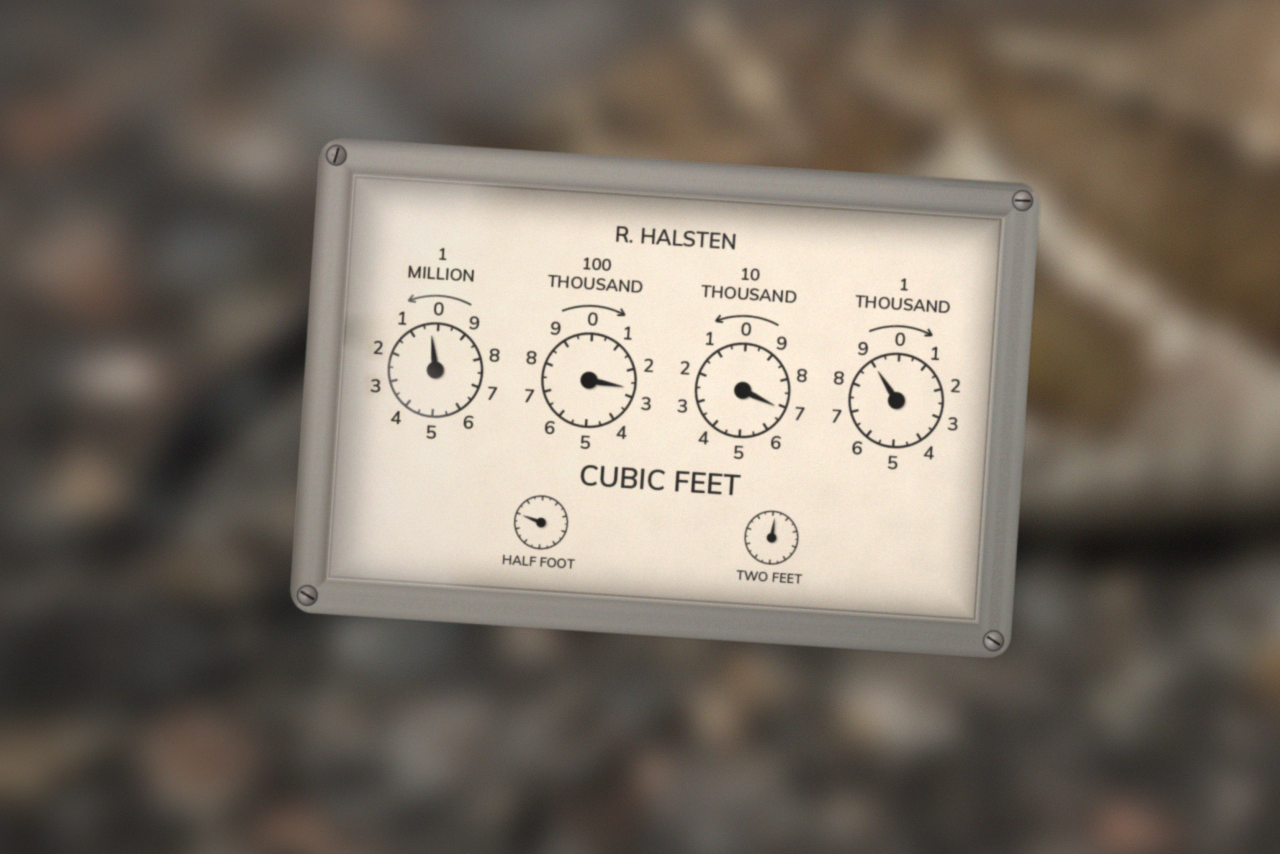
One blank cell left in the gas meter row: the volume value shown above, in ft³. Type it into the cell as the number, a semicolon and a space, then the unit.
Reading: 26900; ft³
